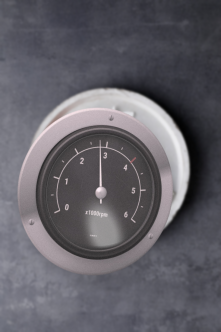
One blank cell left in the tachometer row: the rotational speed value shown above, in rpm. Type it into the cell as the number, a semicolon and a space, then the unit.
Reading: 2750; rpm
